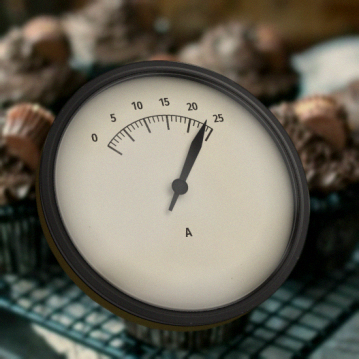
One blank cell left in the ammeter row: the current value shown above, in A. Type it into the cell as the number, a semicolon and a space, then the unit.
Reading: 23; A
